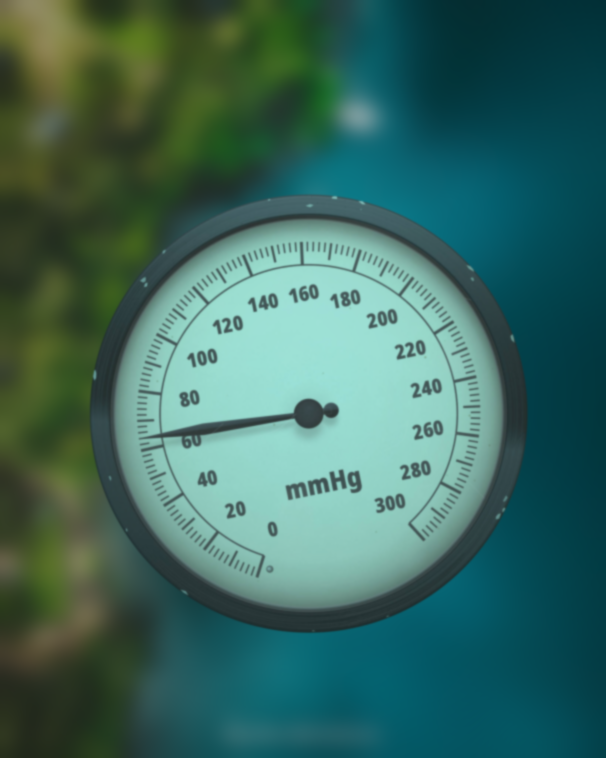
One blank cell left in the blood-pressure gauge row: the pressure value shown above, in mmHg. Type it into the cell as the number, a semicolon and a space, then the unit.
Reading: 64; mmHg
